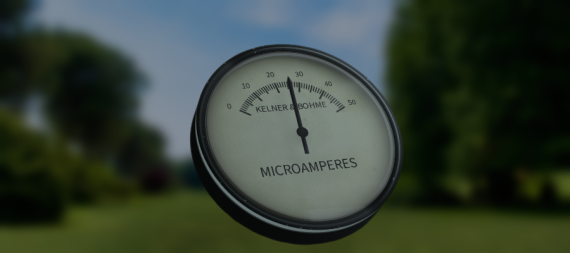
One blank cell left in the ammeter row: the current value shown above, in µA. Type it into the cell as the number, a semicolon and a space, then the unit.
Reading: 25; µA
